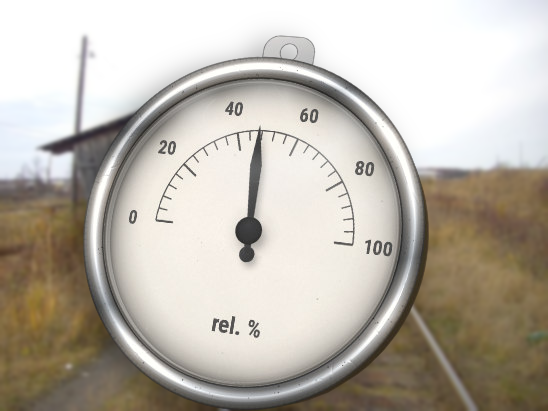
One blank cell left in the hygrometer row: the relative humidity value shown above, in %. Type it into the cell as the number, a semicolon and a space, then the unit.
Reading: 48; %
